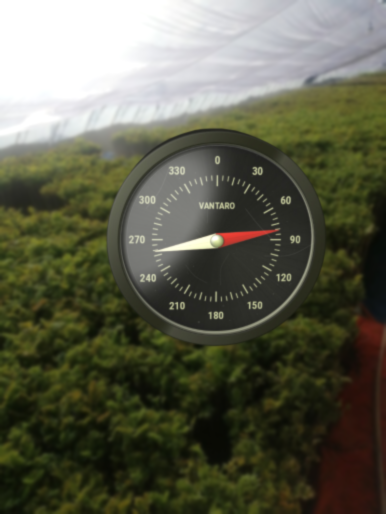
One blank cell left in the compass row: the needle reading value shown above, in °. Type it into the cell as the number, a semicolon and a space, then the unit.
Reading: 80; °
